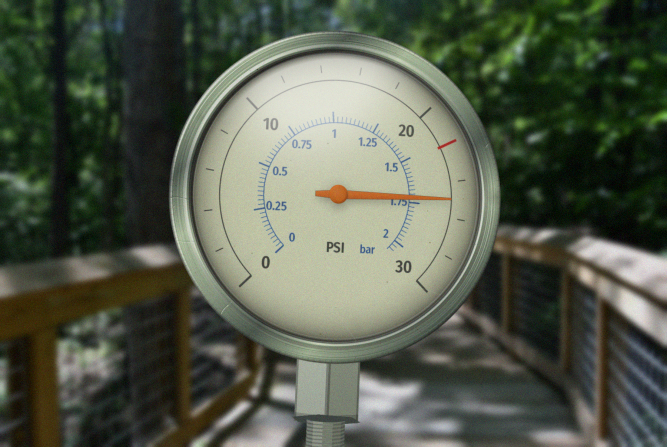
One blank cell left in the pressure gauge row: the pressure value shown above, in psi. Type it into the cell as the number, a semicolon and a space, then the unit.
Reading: 25; psi
